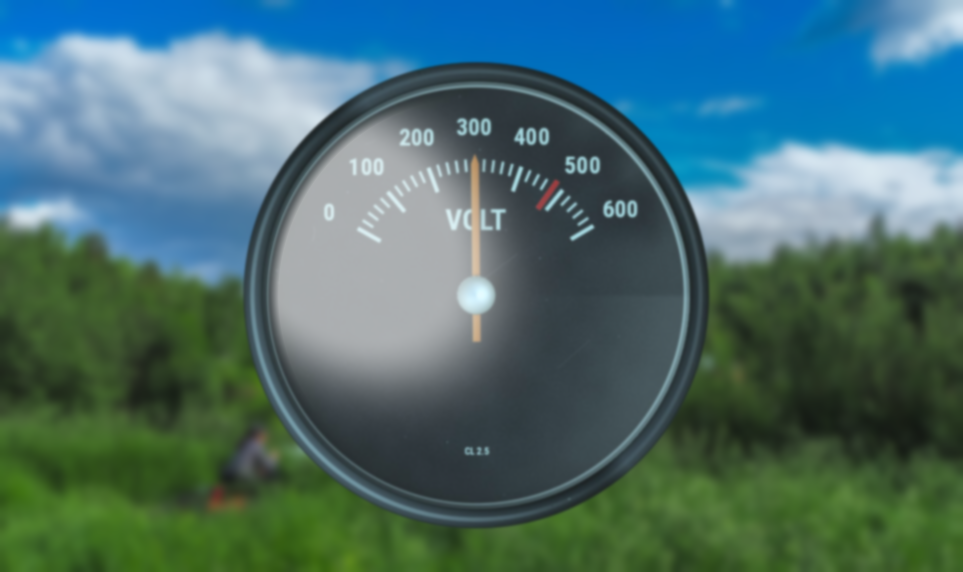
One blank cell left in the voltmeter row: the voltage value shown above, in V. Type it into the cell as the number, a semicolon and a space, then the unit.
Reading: 300; V
